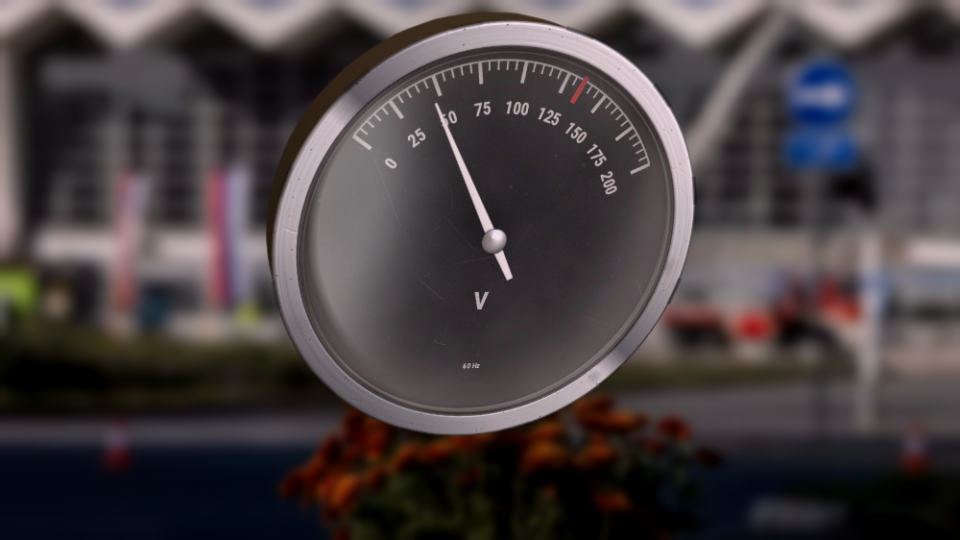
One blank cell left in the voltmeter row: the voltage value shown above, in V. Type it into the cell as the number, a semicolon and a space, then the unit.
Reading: 45; V
